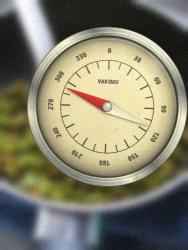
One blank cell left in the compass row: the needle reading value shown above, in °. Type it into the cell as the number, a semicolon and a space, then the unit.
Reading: 292.5; °
